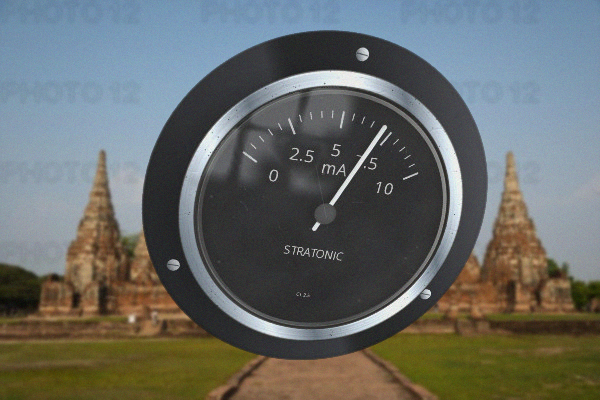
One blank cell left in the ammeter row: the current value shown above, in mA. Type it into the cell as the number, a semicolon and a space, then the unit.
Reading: 7; mA
